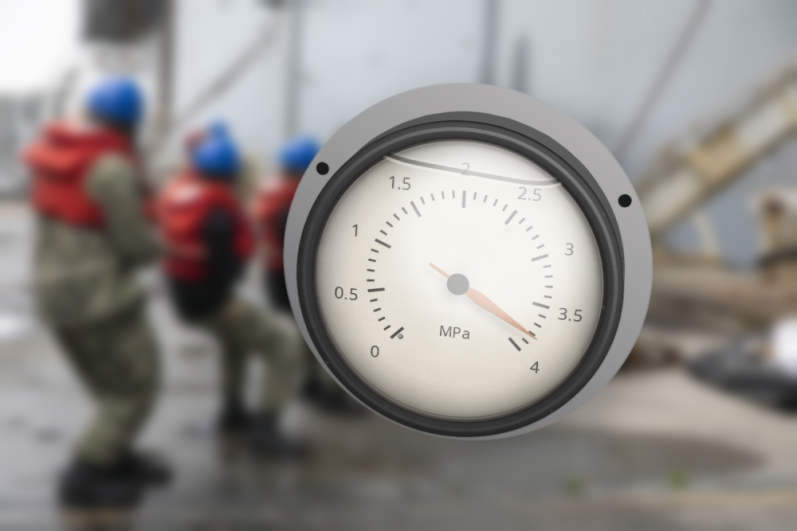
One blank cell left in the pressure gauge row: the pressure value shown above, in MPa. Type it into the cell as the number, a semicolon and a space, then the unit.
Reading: 3.8; MPa
